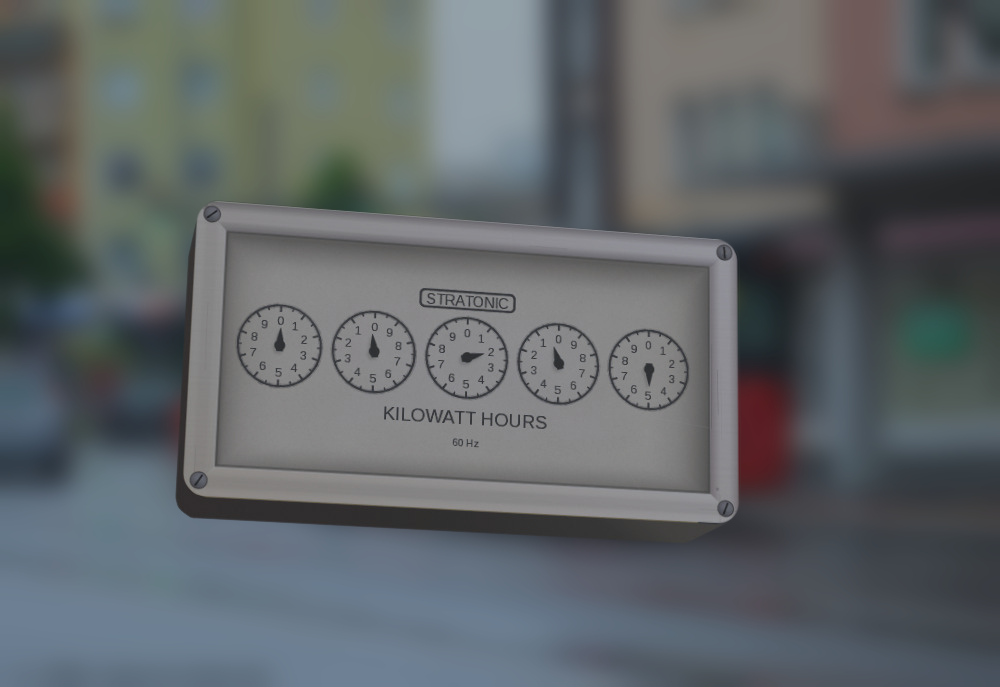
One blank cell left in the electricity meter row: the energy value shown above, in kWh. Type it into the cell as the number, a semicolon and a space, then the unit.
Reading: 205; kWh
